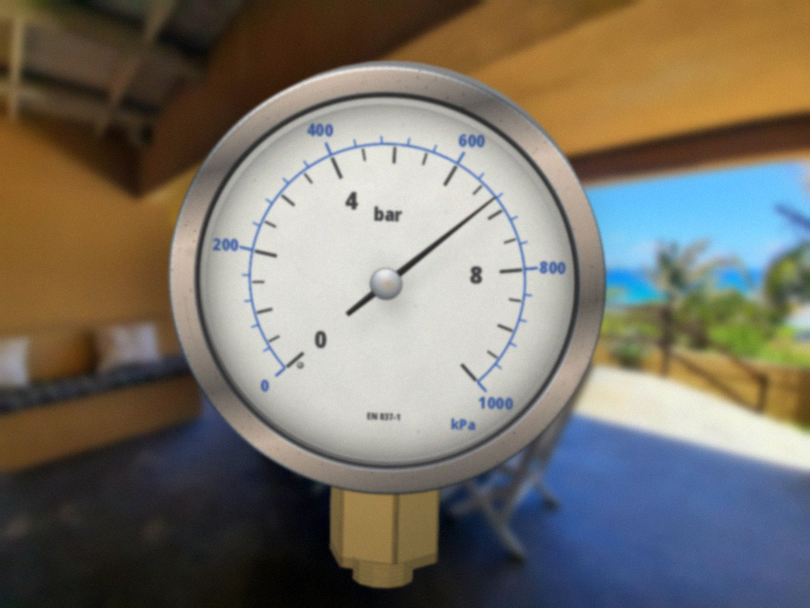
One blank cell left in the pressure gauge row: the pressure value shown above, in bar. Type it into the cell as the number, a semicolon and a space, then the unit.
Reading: 6.75; bar
